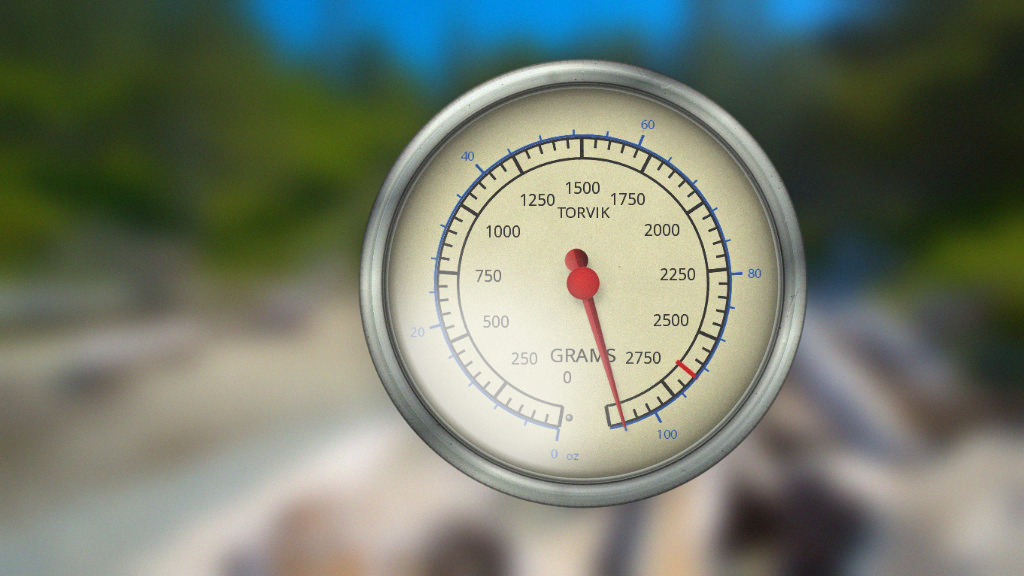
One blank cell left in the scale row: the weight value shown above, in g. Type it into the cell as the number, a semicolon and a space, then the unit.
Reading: 2950; g
